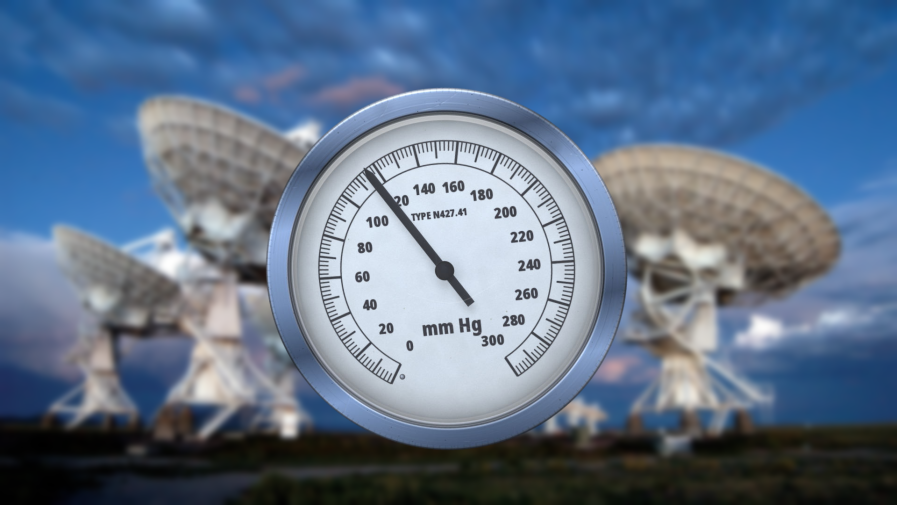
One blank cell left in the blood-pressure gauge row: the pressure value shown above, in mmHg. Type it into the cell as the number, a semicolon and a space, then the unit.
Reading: 116; mmHg
